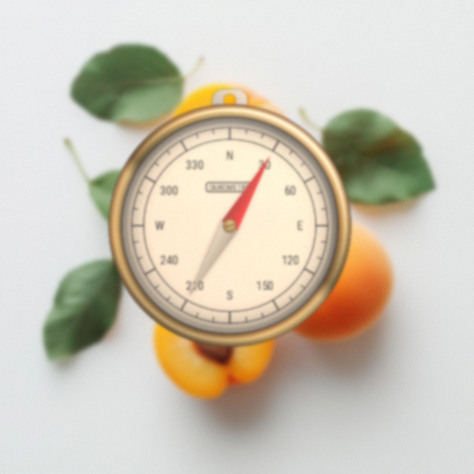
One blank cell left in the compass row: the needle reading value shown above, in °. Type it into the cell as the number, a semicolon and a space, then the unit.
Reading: 30; °
